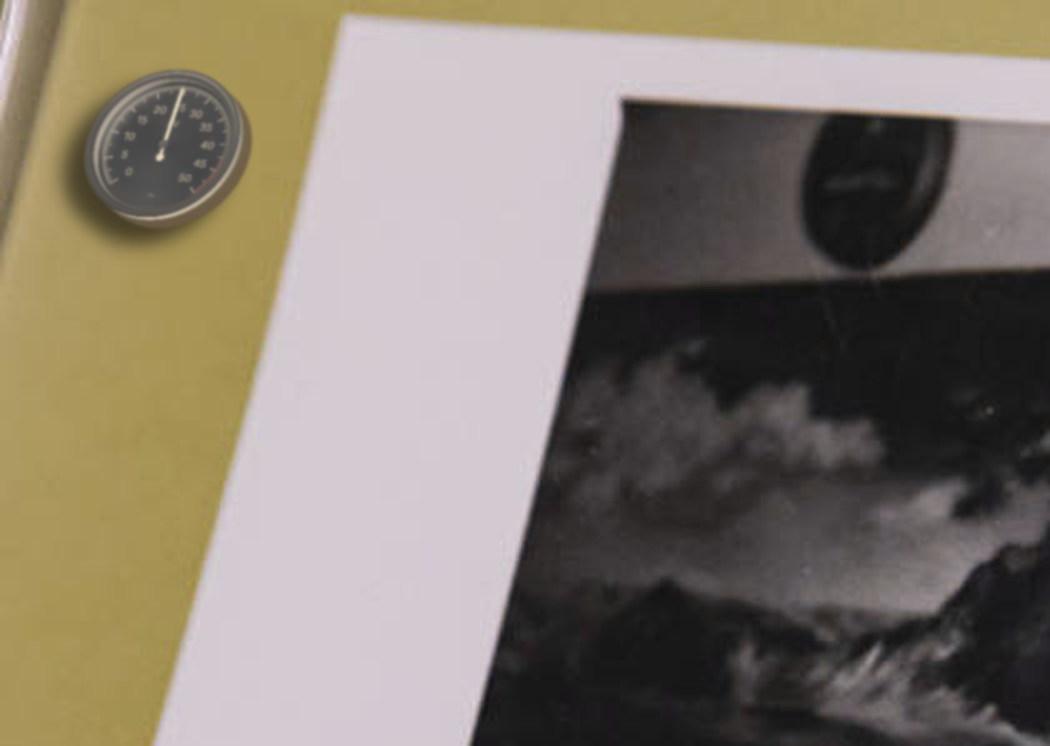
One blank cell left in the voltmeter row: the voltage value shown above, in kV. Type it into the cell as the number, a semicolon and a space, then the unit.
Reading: 25; kV
